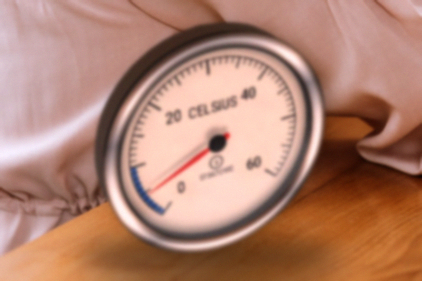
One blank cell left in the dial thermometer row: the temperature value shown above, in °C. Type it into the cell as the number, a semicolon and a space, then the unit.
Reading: 5; °C
